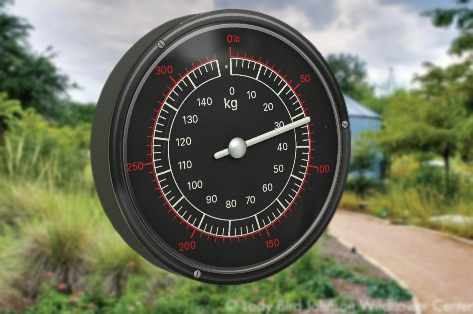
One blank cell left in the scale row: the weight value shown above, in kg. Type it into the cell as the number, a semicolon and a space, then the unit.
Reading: 32; kg
